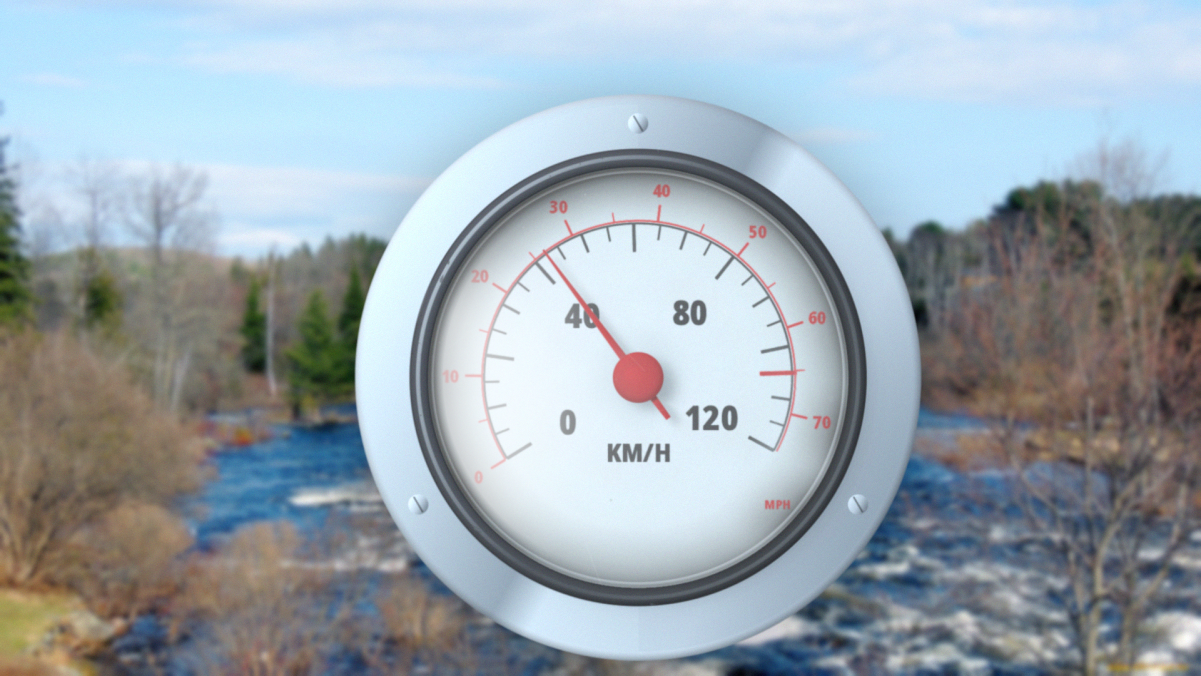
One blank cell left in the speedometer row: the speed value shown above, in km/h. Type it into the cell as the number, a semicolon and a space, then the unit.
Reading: 42.5; km/h
